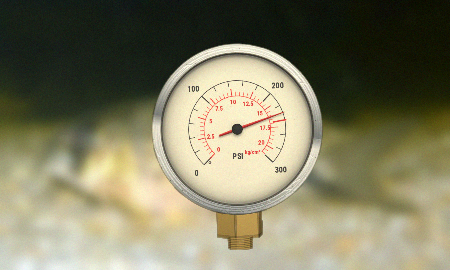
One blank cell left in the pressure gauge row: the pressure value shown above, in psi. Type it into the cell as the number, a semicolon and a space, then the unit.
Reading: 230; psi
